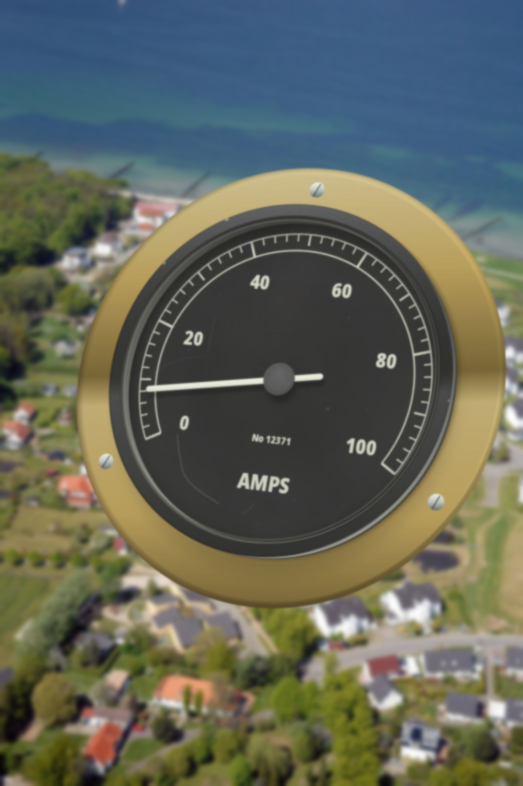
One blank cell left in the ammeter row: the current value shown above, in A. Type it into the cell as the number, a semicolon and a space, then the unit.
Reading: 8; A
